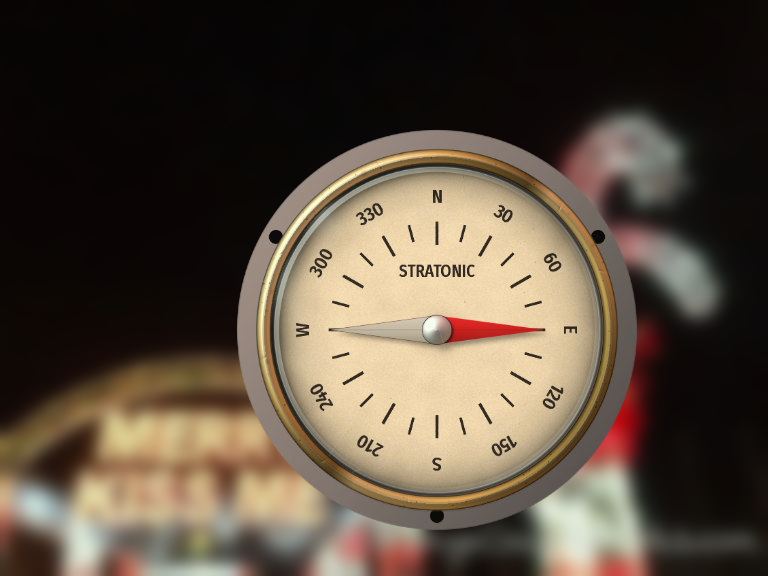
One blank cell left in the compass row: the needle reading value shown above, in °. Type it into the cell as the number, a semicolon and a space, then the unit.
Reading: 90; °
